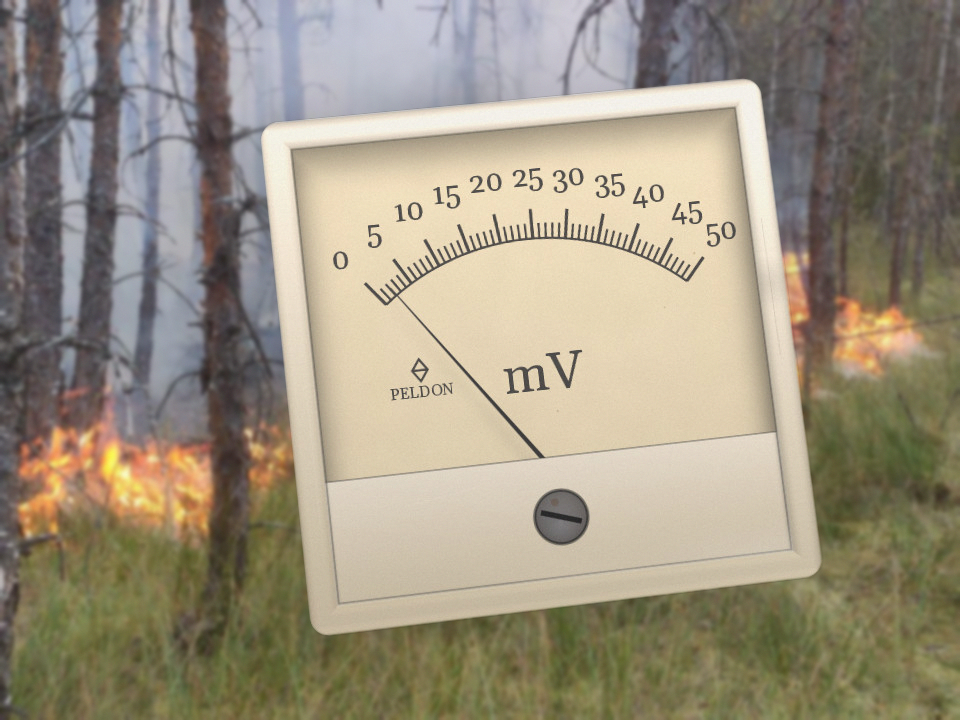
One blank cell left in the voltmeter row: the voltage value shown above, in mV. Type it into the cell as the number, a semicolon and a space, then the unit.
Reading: 2; mV
